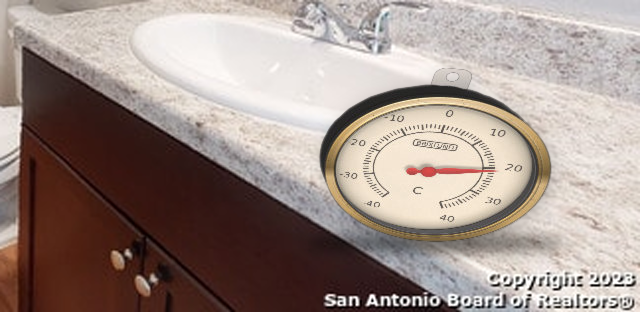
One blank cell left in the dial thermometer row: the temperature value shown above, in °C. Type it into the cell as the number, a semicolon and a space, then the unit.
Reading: 20; °C
